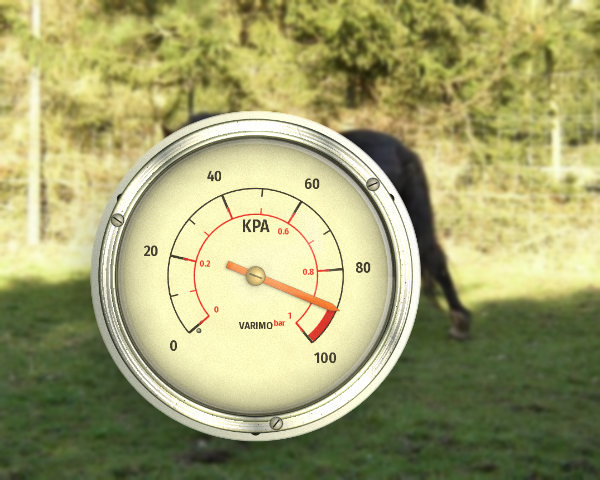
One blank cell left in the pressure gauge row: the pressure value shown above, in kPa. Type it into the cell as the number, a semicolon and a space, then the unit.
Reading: 90; kPa
